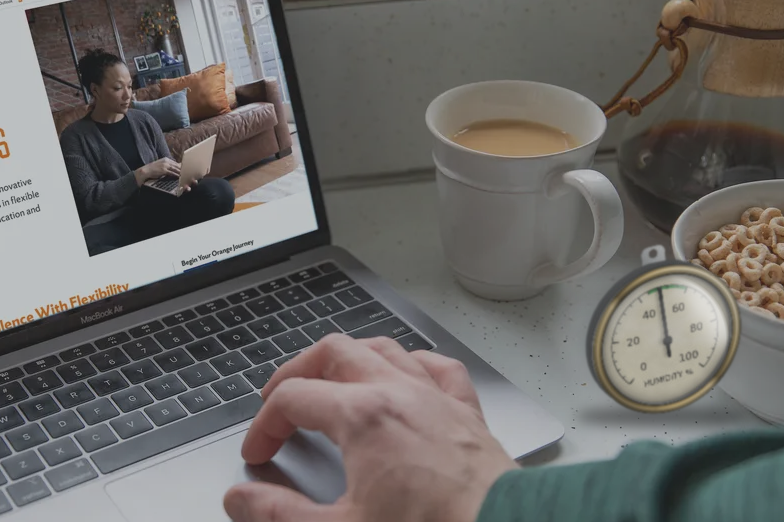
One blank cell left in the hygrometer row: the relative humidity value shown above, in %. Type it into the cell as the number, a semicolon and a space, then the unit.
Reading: 48; %
